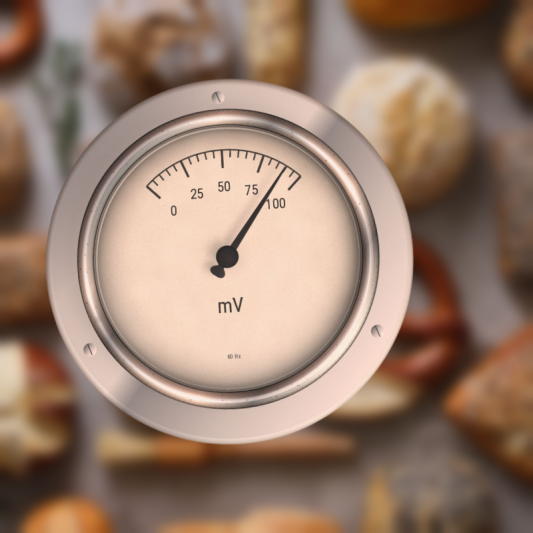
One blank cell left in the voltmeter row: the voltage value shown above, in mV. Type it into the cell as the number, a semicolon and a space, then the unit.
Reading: 90; mV
